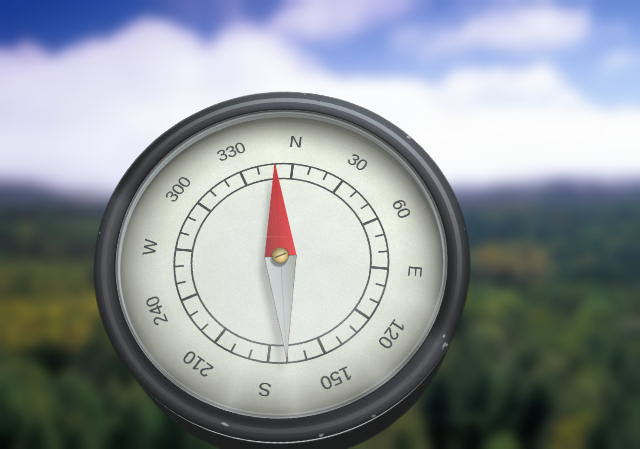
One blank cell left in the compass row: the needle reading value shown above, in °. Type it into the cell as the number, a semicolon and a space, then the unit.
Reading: 350; °
